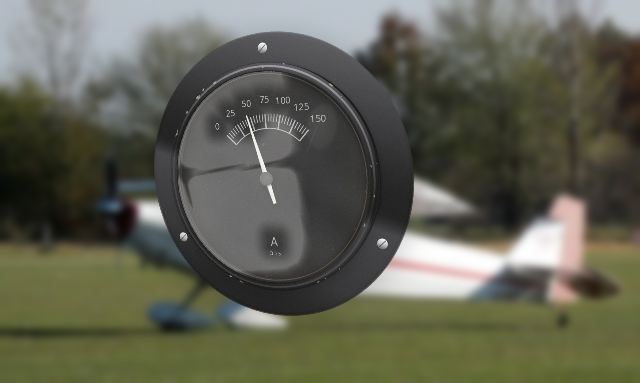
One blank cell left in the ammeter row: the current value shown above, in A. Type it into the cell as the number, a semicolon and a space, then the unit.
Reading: 50; A
